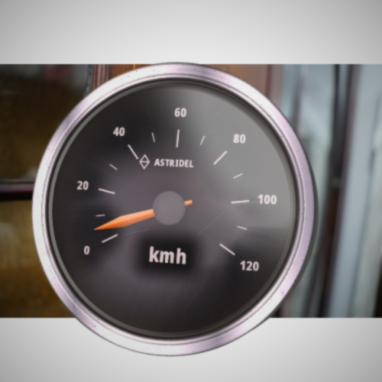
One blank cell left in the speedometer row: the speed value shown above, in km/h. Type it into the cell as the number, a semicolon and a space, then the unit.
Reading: 5; km/h
